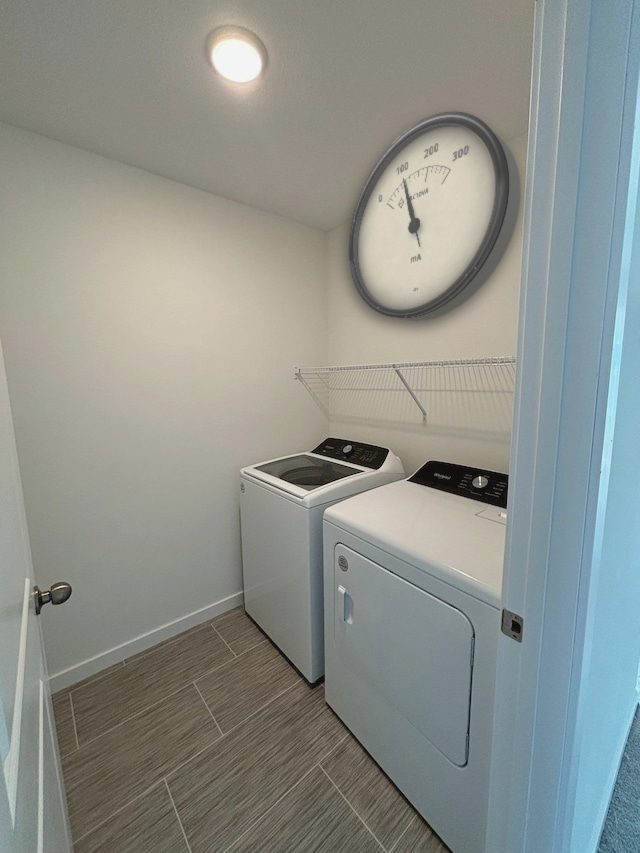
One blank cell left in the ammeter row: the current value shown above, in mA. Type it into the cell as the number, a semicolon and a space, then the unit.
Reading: 100; mA
